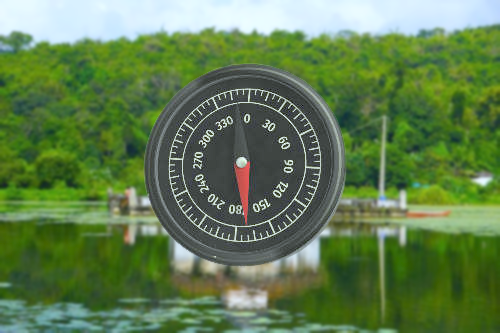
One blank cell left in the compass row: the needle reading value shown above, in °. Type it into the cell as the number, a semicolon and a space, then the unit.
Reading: 170; °
